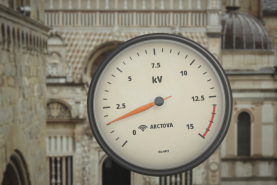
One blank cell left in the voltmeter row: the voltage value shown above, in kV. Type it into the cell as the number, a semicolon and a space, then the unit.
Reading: 1.5; kV
